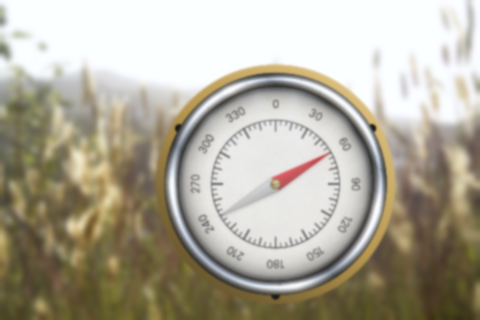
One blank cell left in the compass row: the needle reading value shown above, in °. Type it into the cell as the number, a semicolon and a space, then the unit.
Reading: 60; °
